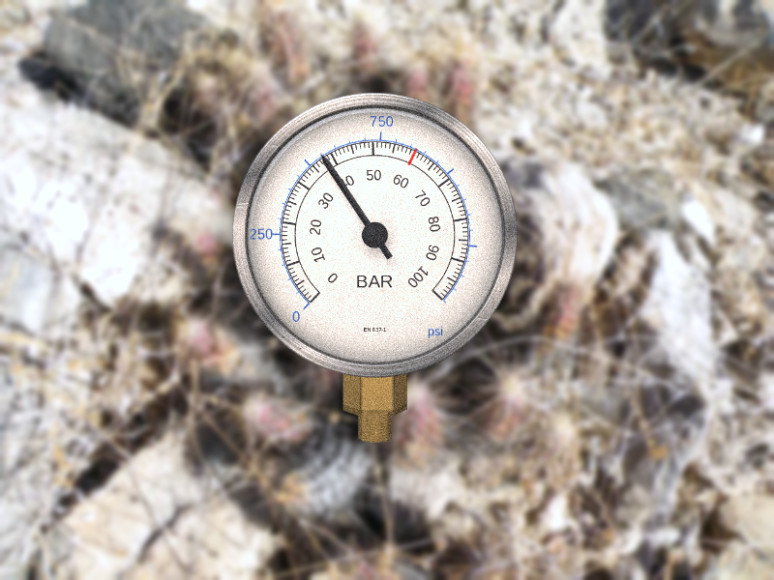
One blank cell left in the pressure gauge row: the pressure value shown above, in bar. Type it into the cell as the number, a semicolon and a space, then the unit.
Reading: 38; bar
